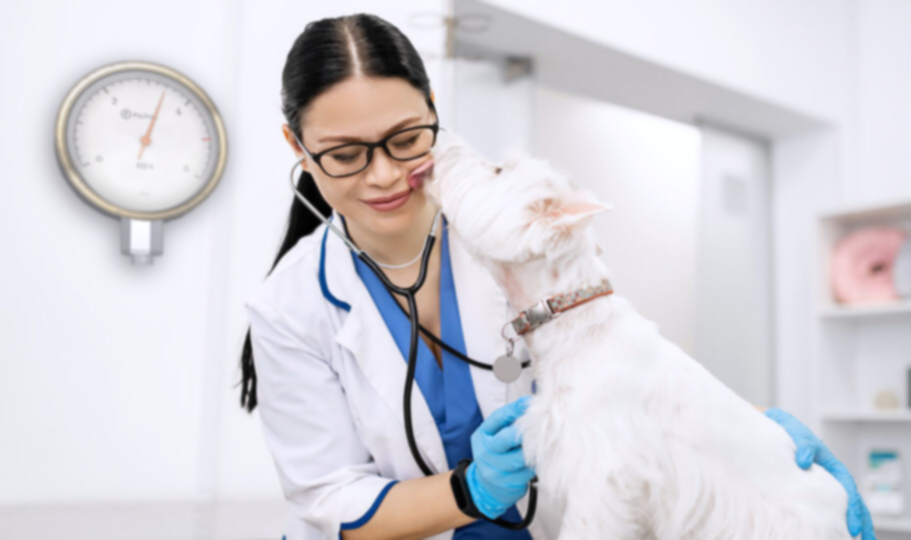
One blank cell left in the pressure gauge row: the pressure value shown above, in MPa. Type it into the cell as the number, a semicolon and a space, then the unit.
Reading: 3.4; MPa
